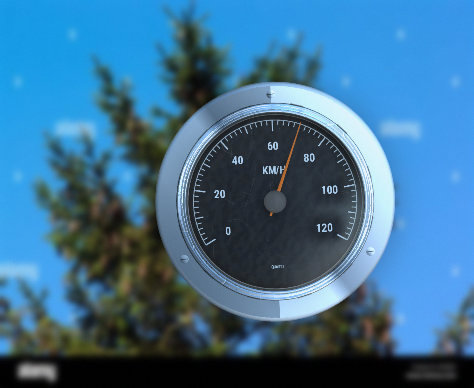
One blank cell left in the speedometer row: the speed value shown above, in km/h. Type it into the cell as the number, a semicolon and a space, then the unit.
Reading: 70; km/h
